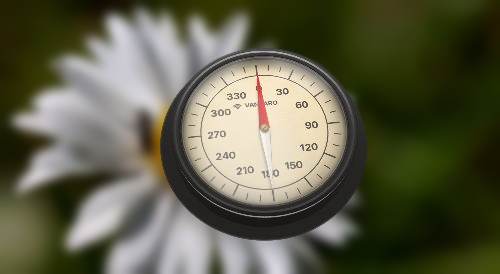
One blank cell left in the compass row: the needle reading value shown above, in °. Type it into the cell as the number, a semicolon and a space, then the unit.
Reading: 0; °
